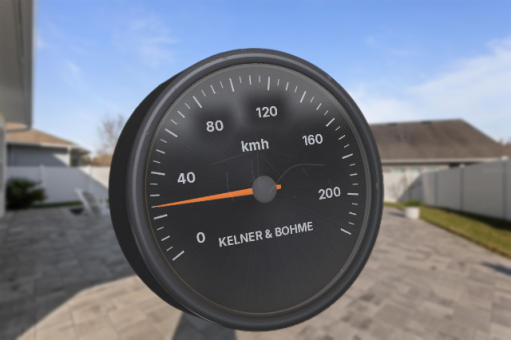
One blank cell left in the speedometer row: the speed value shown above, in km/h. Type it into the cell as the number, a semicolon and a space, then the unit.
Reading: 25; km/h
